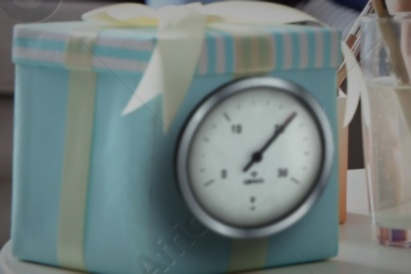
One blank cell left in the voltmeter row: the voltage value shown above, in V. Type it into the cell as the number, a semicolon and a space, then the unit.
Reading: 20; V
